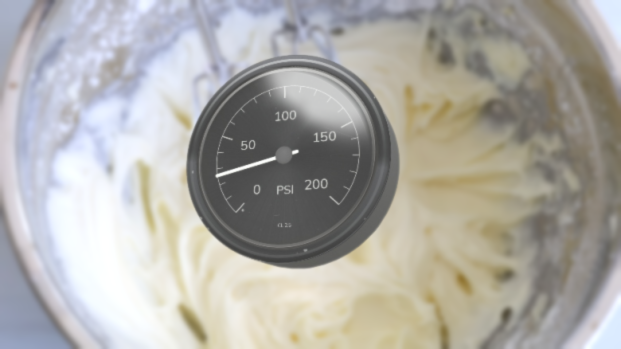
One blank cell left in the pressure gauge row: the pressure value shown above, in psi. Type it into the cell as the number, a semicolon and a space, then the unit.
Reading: 25; psi
